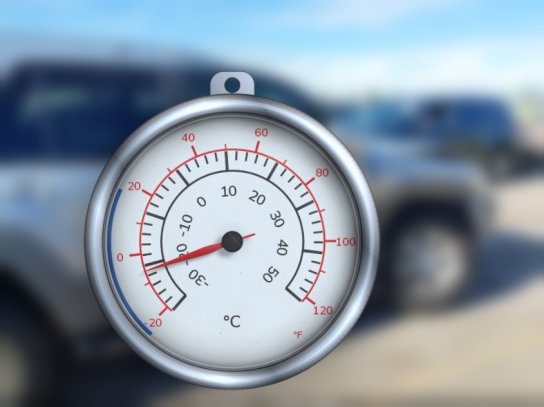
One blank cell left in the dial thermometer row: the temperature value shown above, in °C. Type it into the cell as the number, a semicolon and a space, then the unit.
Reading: -21; °C
